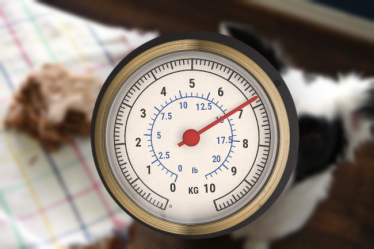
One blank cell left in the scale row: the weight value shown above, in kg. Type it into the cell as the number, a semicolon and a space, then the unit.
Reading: 6.8; kg
